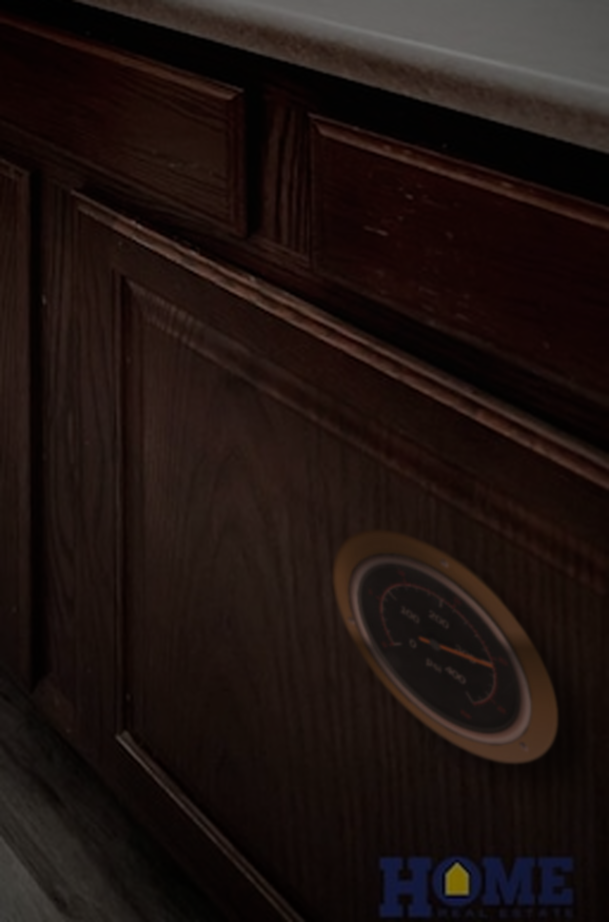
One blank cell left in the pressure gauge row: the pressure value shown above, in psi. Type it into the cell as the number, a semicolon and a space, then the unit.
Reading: 300; psi
